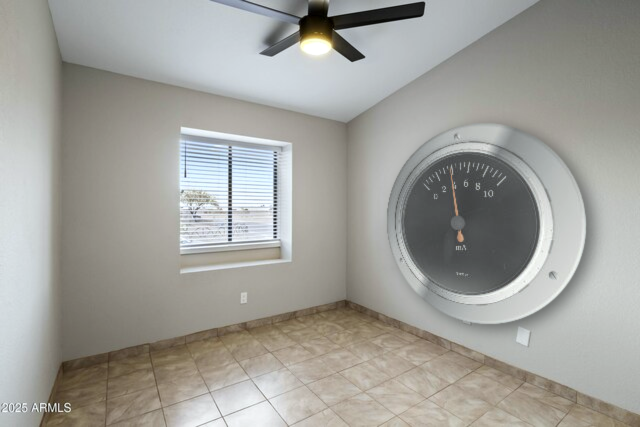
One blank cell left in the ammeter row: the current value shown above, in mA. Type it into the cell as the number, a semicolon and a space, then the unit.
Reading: 4; mA
